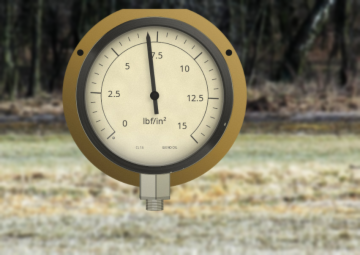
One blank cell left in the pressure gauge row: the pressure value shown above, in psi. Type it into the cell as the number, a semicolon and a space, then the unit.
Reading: 7; psi
